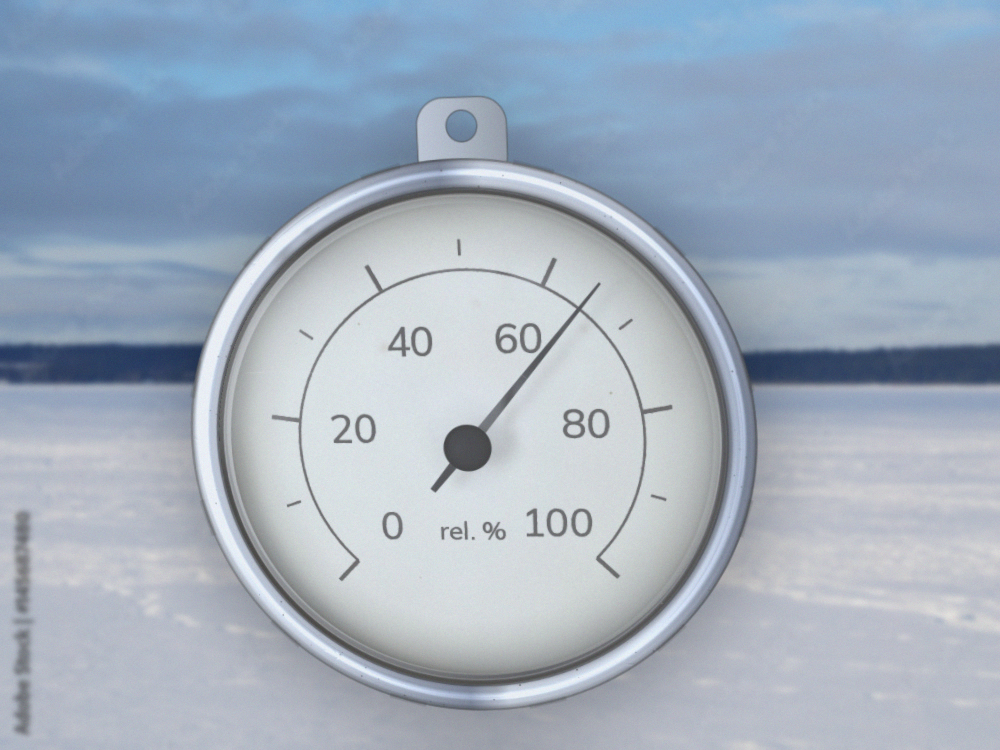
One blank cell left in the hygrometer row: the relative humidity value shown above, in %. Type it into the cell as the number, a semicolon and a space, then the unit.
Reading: 65; %
